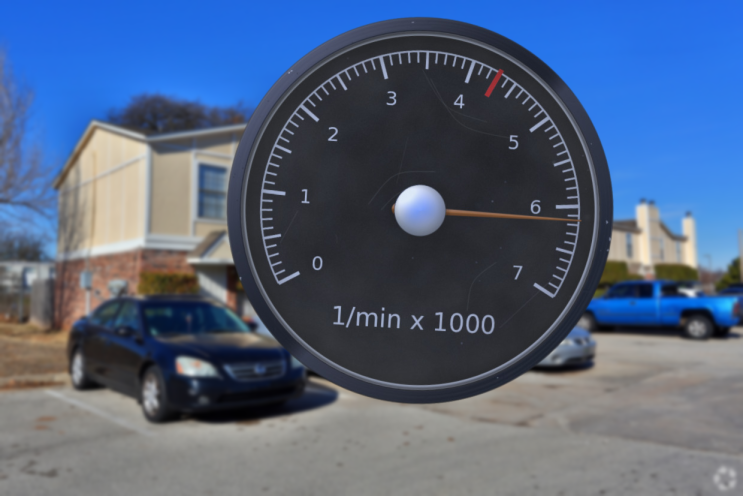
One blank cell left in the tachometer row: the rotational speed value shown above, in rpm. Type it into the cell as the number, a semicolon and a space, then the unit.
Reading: 6150; rpm
